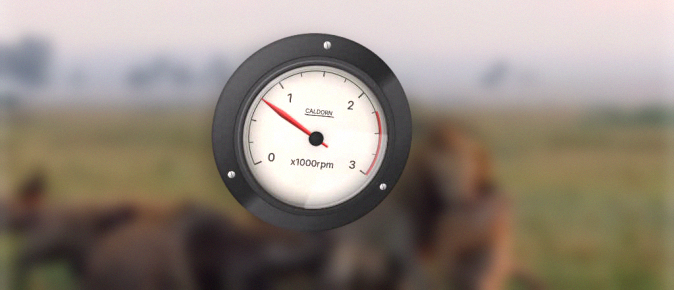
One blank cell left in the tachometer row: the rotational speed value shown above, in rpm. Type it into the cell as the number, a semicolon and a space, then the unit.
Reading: 750; rpm
